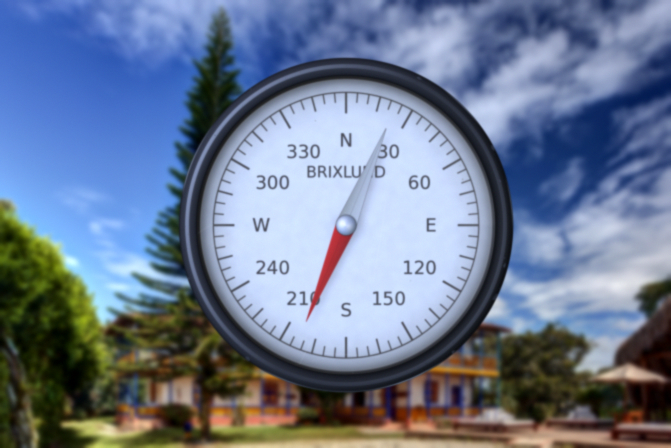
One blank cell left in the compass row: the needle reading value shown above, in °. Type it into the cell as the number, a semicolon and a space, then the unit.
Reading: 202.5; °
